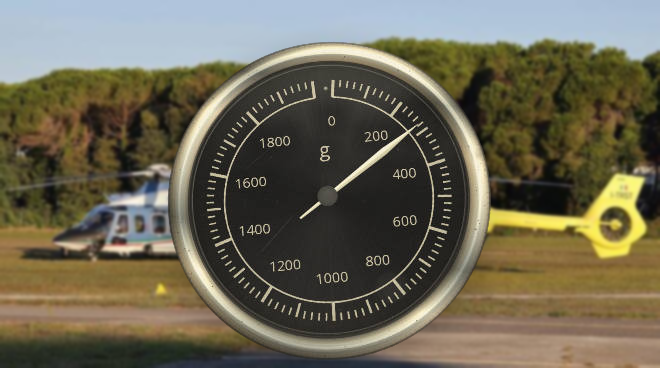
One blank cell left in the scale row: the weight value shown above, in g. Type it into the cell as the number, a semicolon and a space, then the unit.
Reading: 280; g
